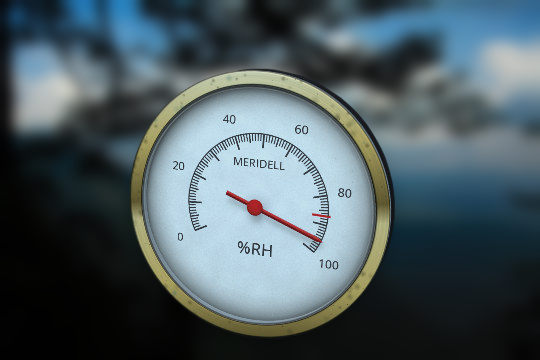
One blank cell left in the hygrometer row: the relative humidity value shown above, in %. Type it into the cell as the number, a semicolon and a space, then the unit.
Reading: 95; %
